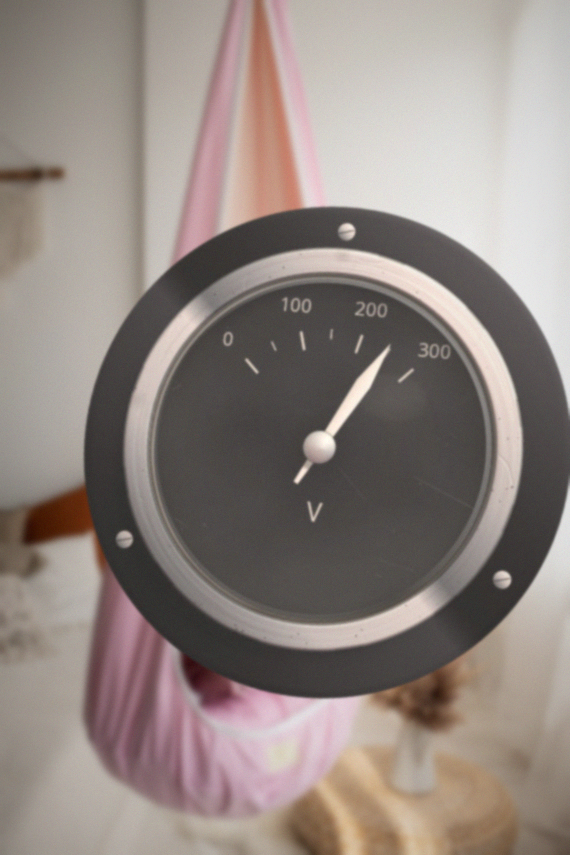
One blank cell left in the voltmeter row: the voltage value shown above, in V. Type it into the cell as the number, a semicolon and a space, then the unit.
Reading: 250; V
